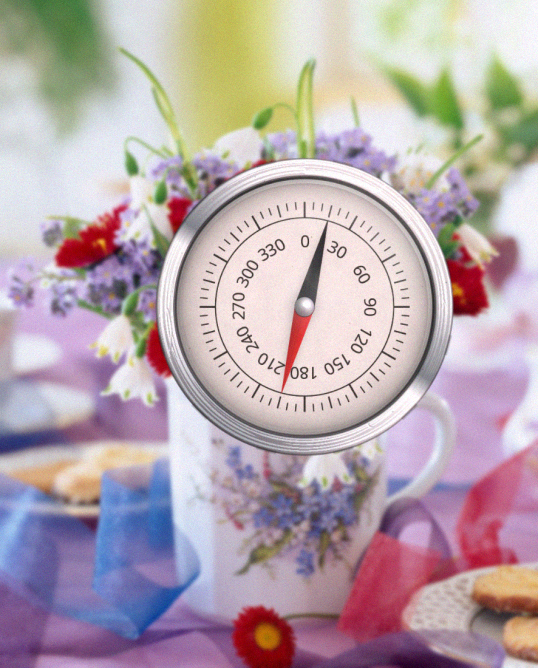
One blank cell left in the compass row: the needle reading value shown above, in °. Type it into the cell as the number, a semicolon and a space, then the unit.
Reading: 195; °
